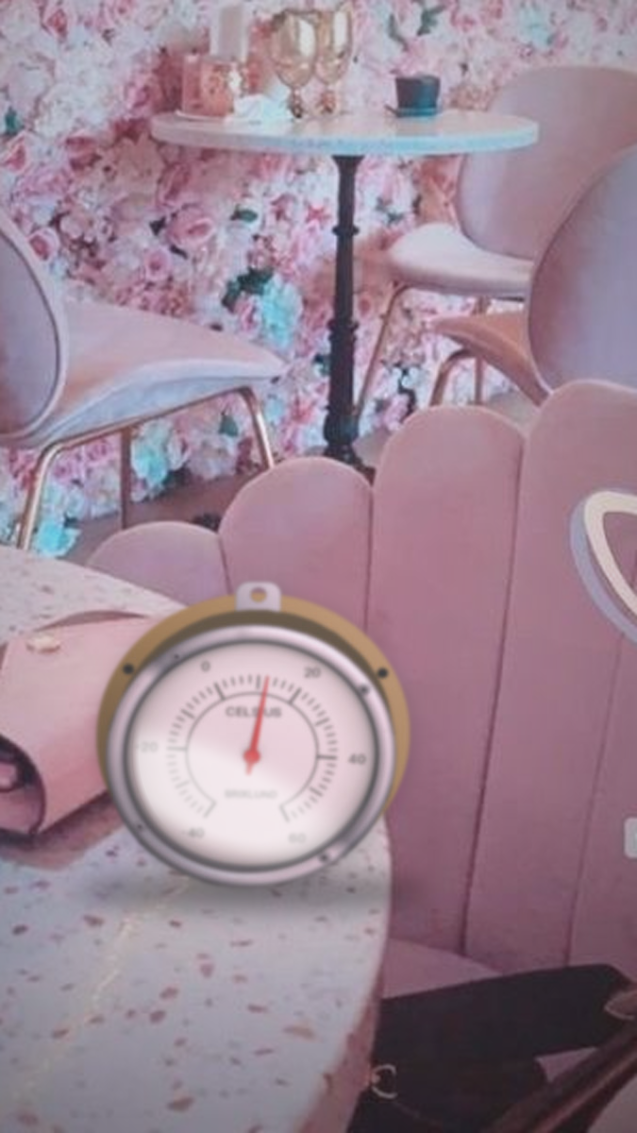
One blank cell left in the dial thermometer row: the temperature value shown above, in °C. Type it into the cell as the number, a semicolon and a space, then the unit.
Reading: 12; °C
